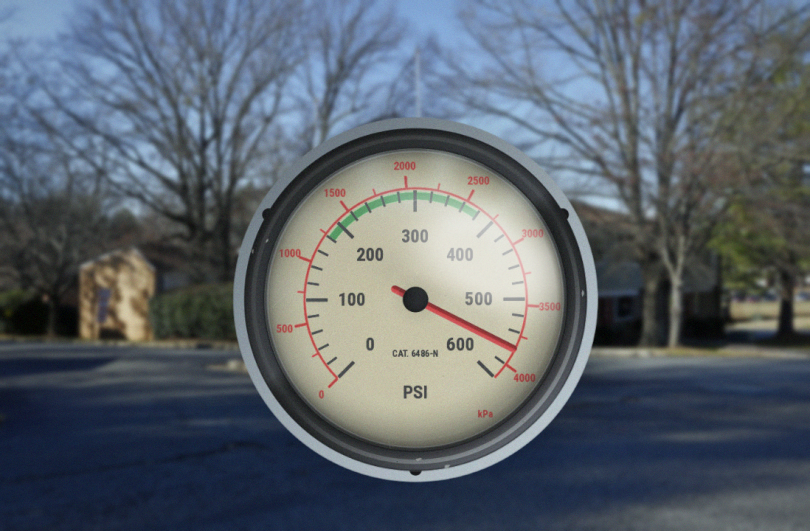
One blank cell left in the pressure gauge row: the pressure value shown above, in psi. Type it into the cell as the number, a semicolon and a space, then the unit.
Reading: 560; psi
